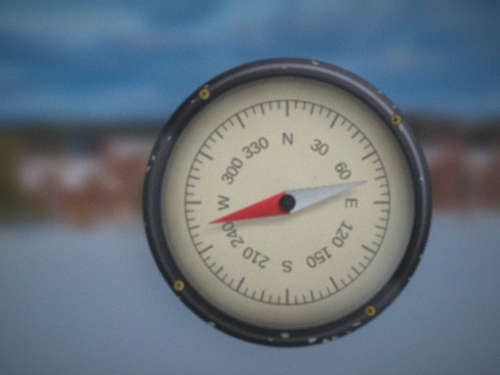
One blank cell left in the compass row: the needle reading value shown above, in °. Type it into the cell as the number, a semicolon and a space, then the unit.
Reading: 255; °
